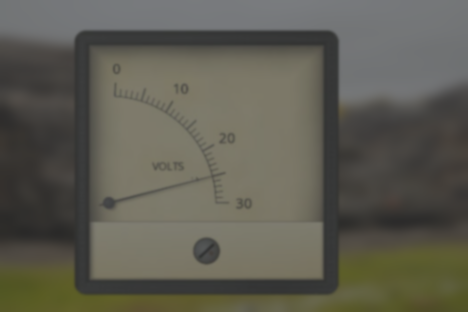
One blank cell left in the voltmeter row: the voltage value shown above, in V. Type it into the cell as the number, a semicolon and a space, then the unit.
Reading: 25; V
